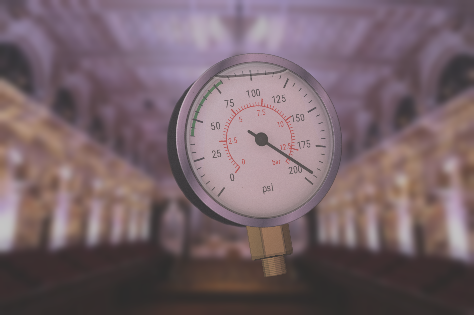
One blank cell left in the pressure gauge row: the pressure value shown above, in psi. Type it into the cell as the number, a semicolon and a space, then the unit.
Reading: 195; psi
